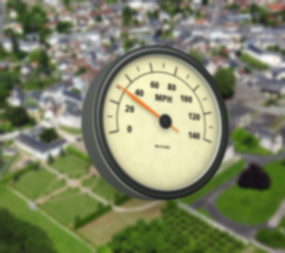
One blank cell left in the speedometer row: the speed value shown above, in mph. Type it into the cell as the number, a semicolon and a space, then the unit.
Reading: 30; mph
